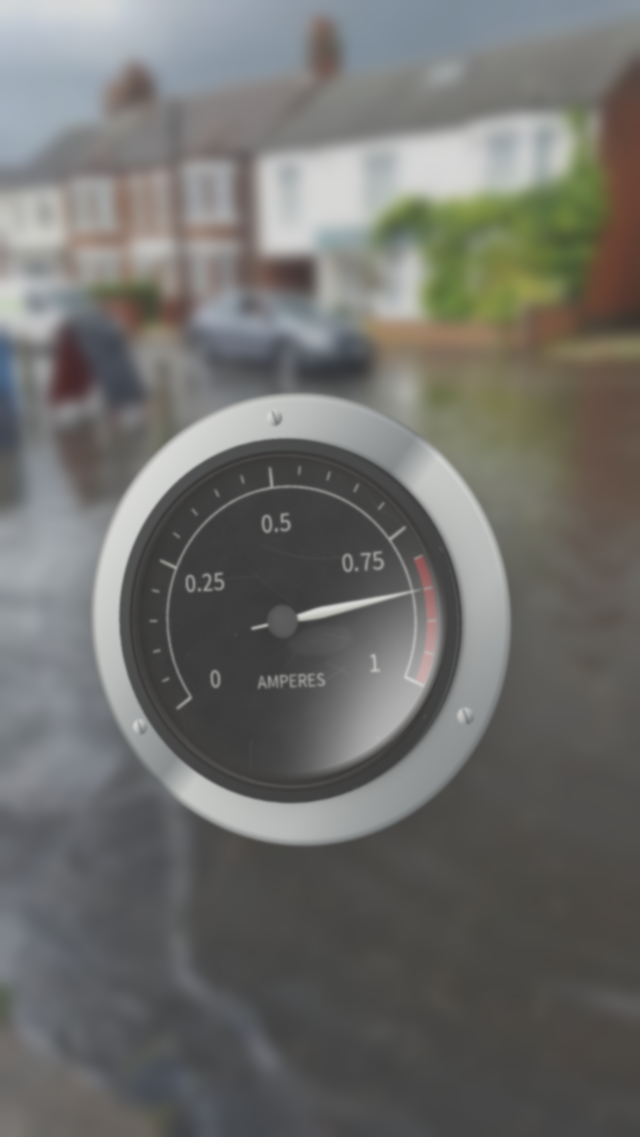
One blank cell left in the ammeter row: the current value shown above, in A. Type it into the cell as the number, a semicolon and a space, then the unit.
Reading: 0.85; A
